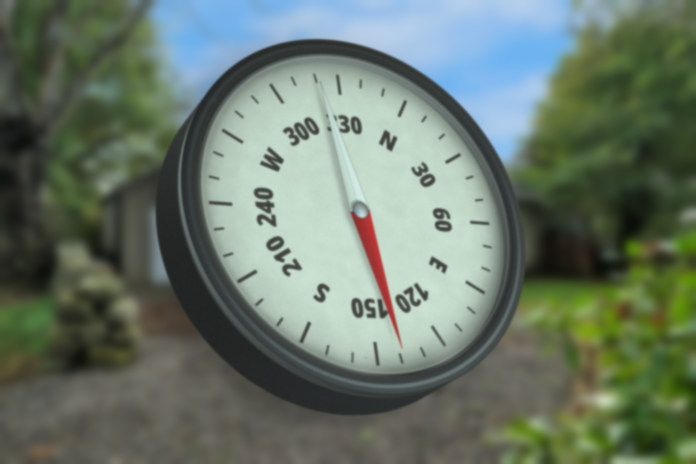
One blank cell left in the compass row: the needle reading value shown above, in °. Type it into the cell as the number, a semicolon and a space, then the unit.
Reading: 140; °
